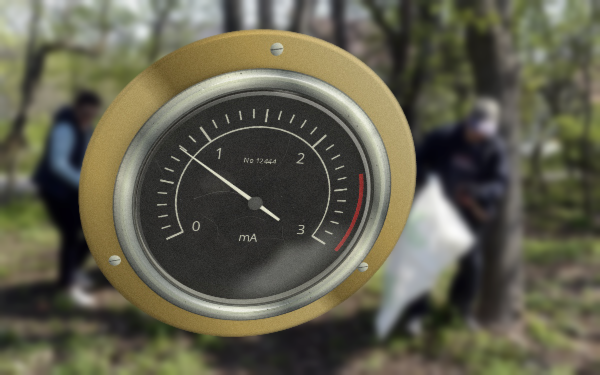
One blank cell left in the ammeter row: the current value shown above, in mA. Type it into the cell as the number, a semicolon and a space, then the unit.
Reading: 0.8; mA
